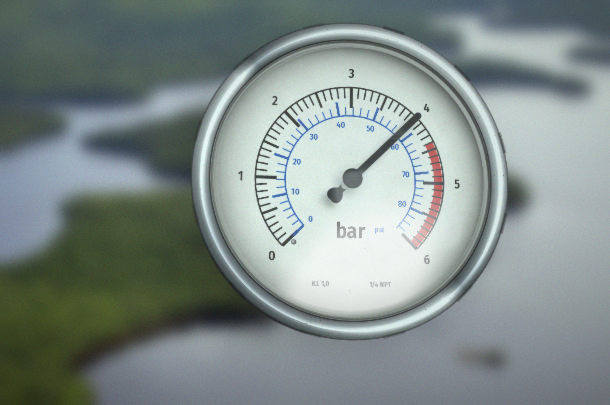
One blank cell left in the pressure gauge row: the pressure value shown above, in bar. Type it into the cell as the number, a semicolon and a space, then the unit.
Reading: 4; bar
